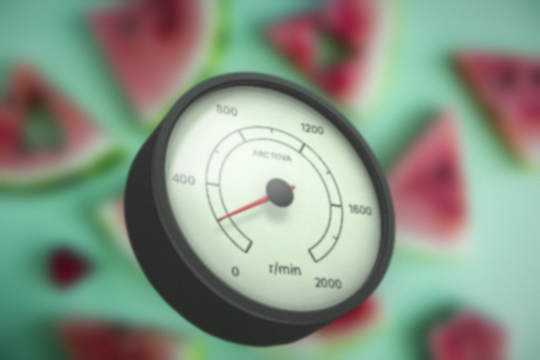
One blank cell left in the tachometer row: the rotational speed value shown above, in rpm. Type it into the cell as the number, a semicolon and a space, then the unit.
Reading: 200; rpm
